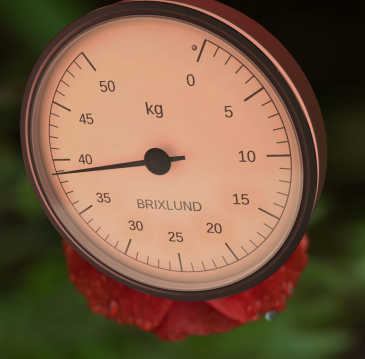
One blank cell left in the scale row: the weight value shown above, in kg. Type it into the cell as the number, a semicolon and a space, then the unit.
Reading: 39; kg
